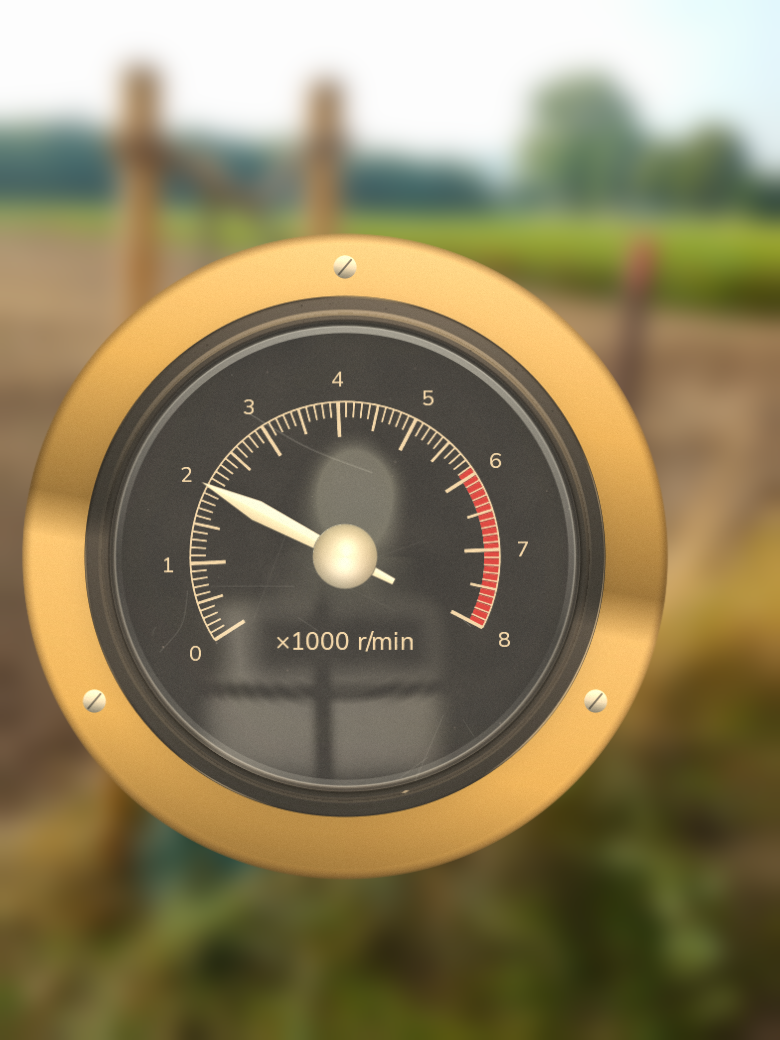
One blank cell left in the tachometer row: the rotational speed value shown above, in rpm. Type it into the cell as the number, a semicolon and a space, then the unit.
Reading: 2000; rpm
